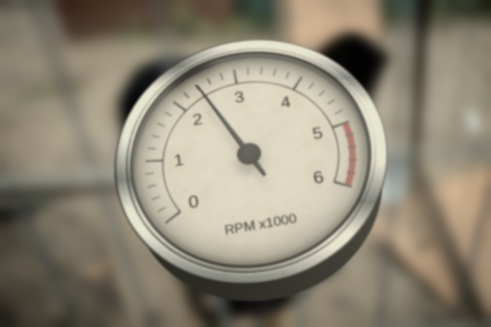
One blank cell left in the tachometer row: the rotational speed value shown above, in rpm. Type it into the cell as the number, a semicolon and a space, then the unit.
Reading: 2400; rpm
